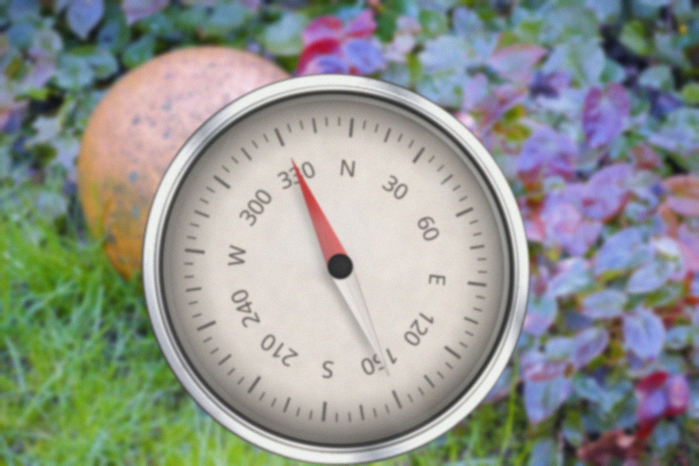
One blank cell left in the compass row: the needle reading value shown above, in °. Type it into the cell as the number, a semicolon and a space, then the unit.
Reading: 330; °
